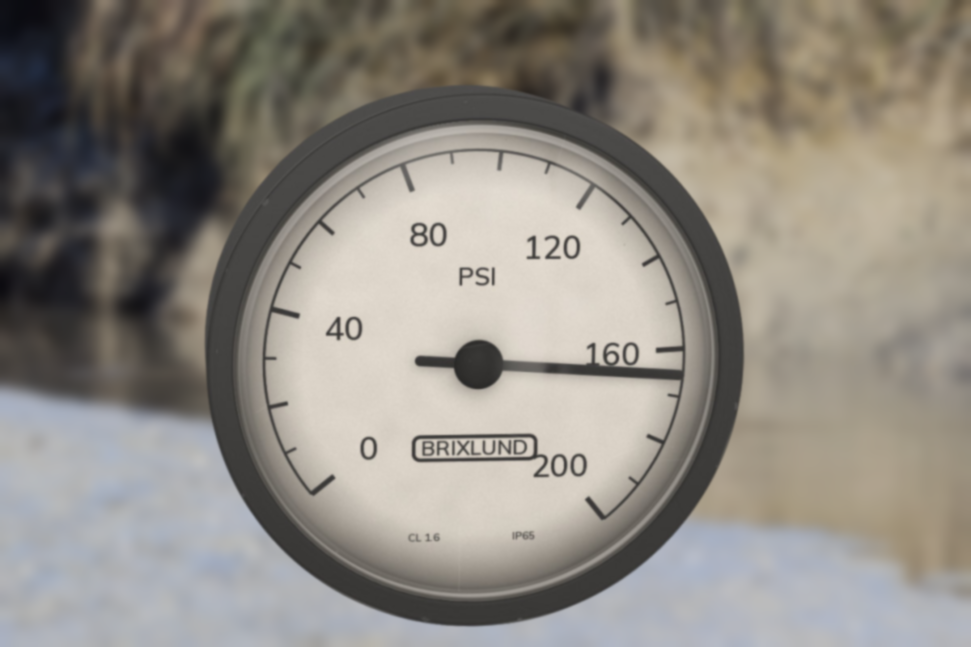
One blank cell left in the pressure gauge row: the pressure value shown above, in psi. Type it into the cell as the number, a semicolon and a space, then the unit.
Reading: 165; psi
